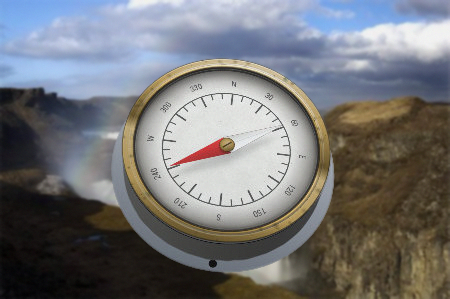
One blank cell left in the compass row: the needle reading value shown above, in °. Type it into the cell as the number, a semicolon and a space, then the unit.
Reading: 240; °
